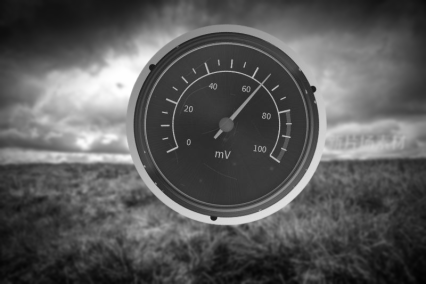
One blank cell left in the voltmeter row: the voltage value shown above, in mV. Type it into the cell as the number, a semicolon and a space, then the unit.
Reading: 65; mV
